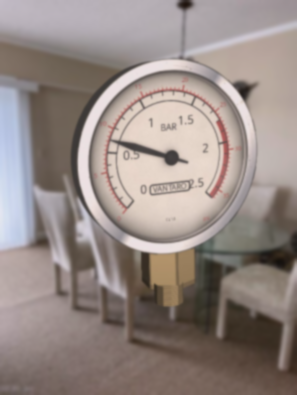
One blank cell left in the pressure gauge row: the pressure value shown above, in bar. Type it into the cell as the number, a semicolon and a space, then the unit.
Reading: 0.6; bar
